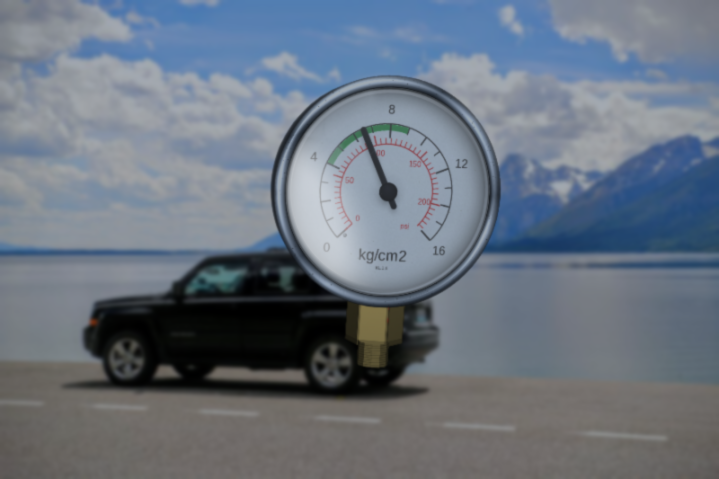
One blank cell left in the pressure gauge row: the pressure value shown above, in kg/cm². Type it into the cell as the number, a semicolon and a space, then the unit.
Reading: 6.5; kg/cm²
